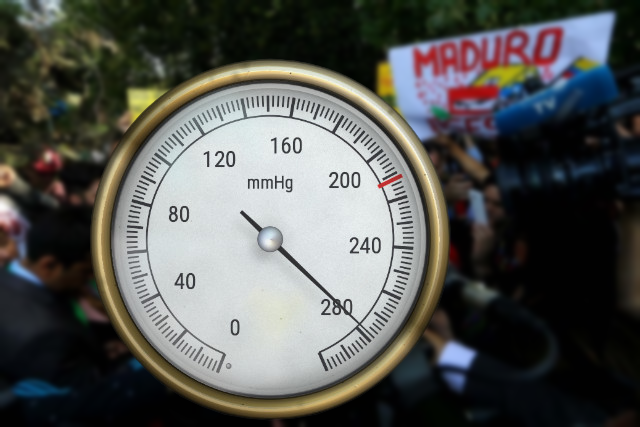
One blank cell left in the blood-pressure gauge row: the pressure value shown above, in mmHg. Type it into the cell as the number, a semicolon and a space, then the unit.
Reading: 278; mmHg
